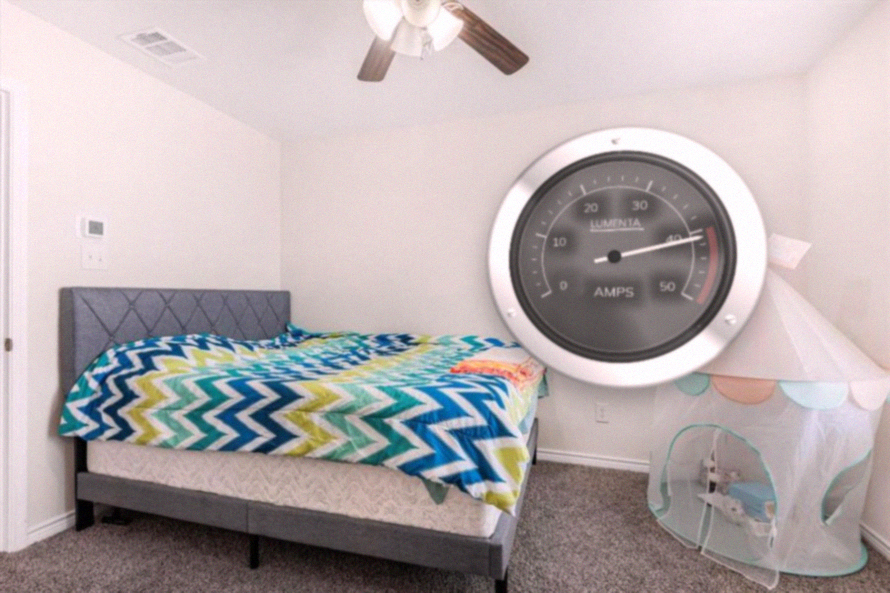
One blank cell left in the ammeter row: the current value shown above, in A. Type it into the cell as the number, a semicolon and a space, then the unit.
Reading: 41; A
